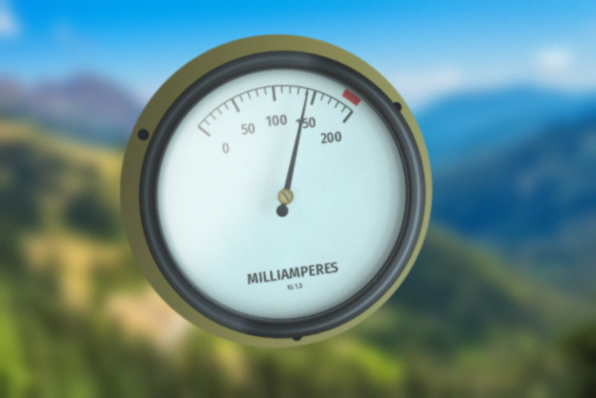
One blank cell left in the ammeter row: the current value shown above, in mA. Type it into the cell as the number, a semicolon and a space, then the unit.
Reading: 140; mA
